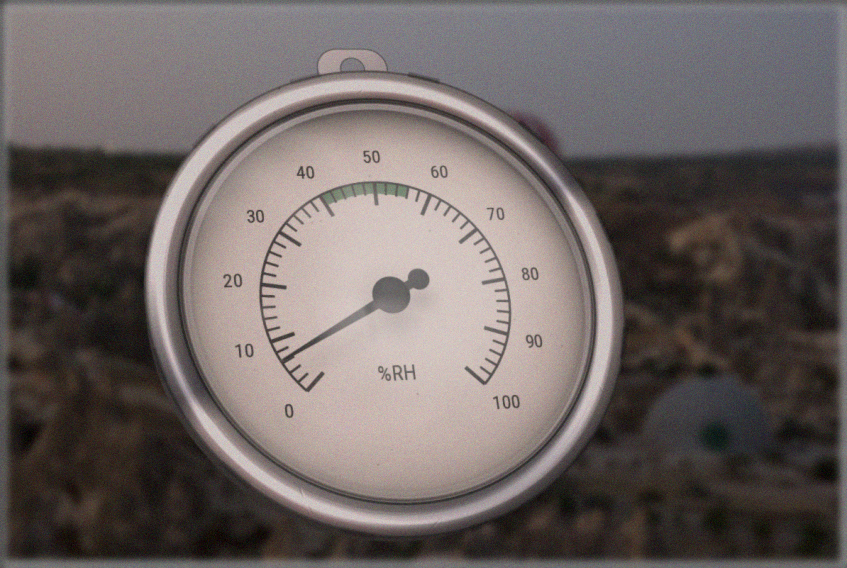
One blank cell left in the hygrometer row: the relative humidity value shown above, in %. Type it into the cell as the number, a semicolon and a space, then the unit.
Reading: 6; %
